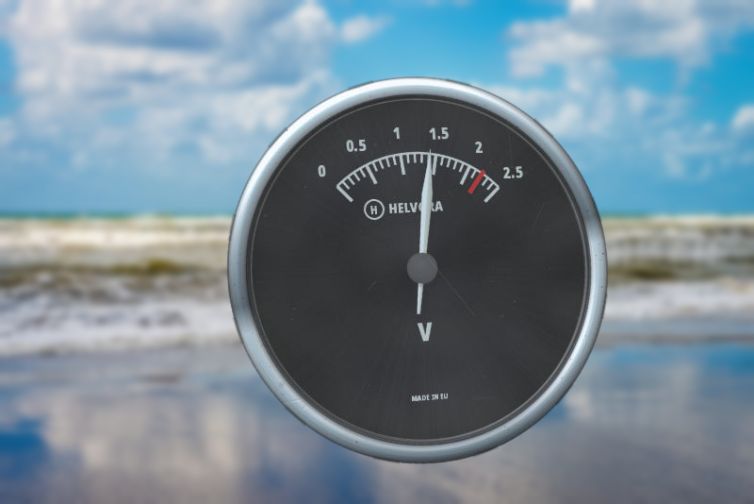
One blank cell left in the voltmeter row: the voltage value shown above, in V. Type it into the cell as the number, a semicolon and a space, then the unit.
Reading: 1.4; V
